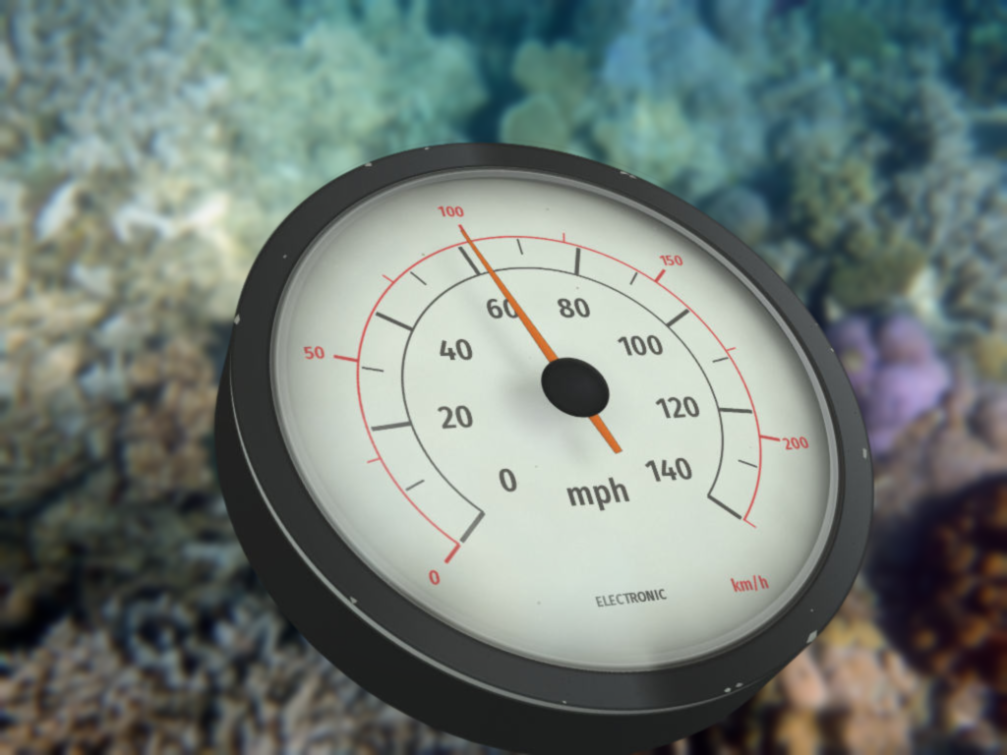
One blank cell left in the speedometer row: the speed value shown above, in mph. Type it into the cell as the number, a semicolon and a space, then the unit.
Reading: 60; mph
